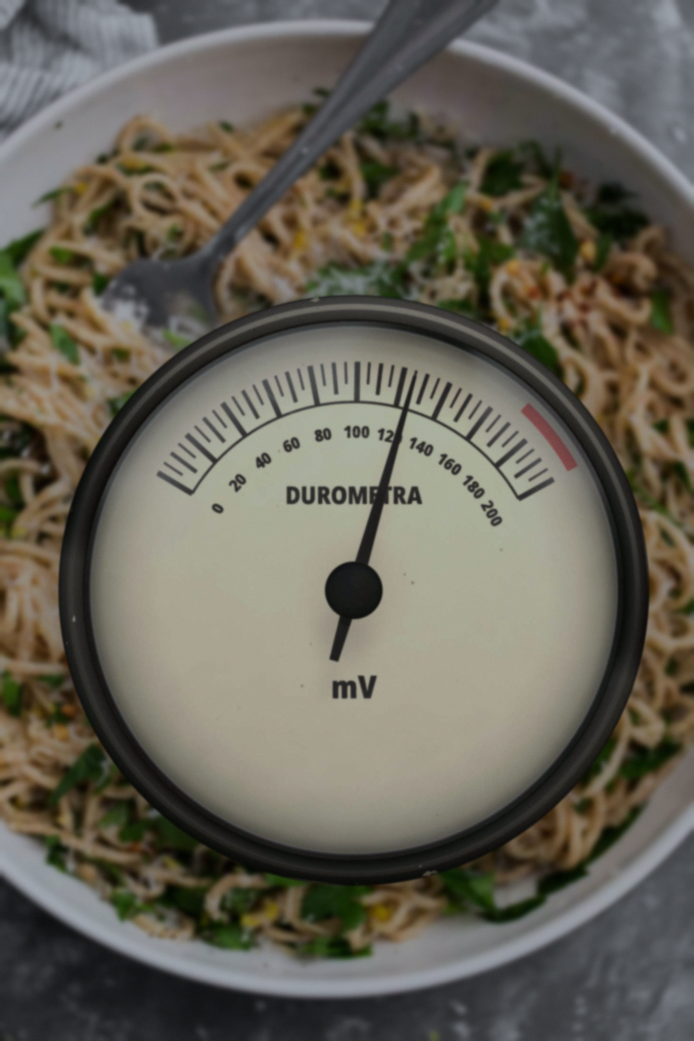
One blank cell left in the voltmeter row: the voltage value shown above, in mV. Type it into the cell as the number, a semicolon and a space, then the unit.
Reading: 125; mV
